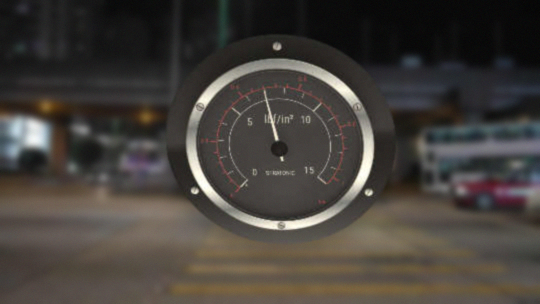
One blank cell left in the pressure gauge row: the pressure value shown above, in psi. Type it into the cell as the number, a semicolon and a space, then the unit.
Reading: 7; psi
